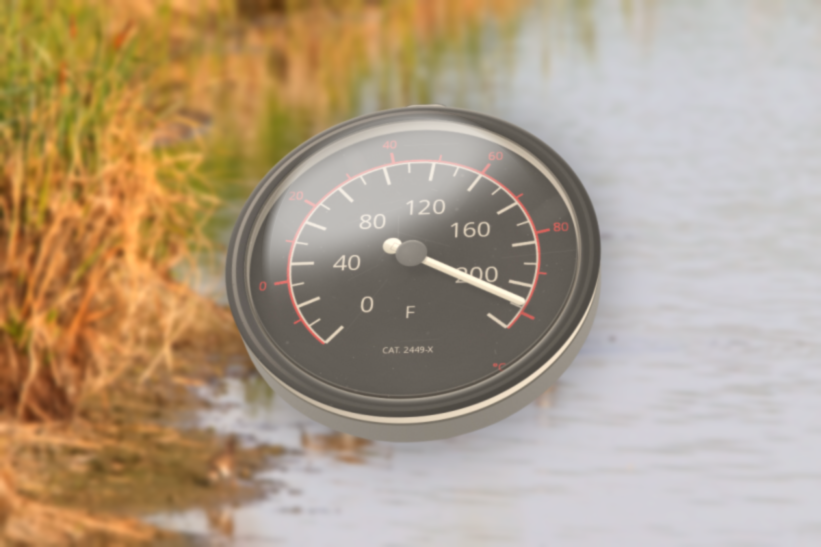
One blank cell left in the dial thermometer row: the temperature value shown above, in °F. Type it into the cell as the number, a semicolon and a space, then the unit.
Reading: 210; °F
